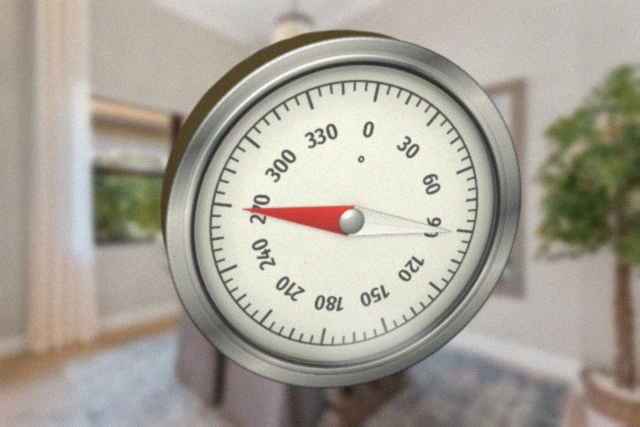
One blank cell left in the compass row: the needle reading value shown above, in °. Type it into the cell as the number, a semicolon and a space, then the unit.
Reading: 270; °
